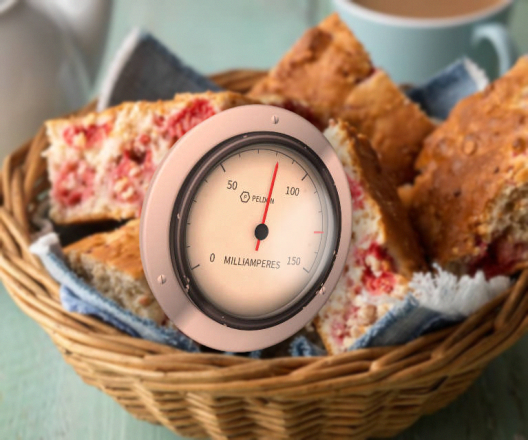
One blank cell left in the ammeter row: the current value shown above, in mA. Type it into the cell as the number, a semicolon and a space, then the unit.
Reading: 80; mA
